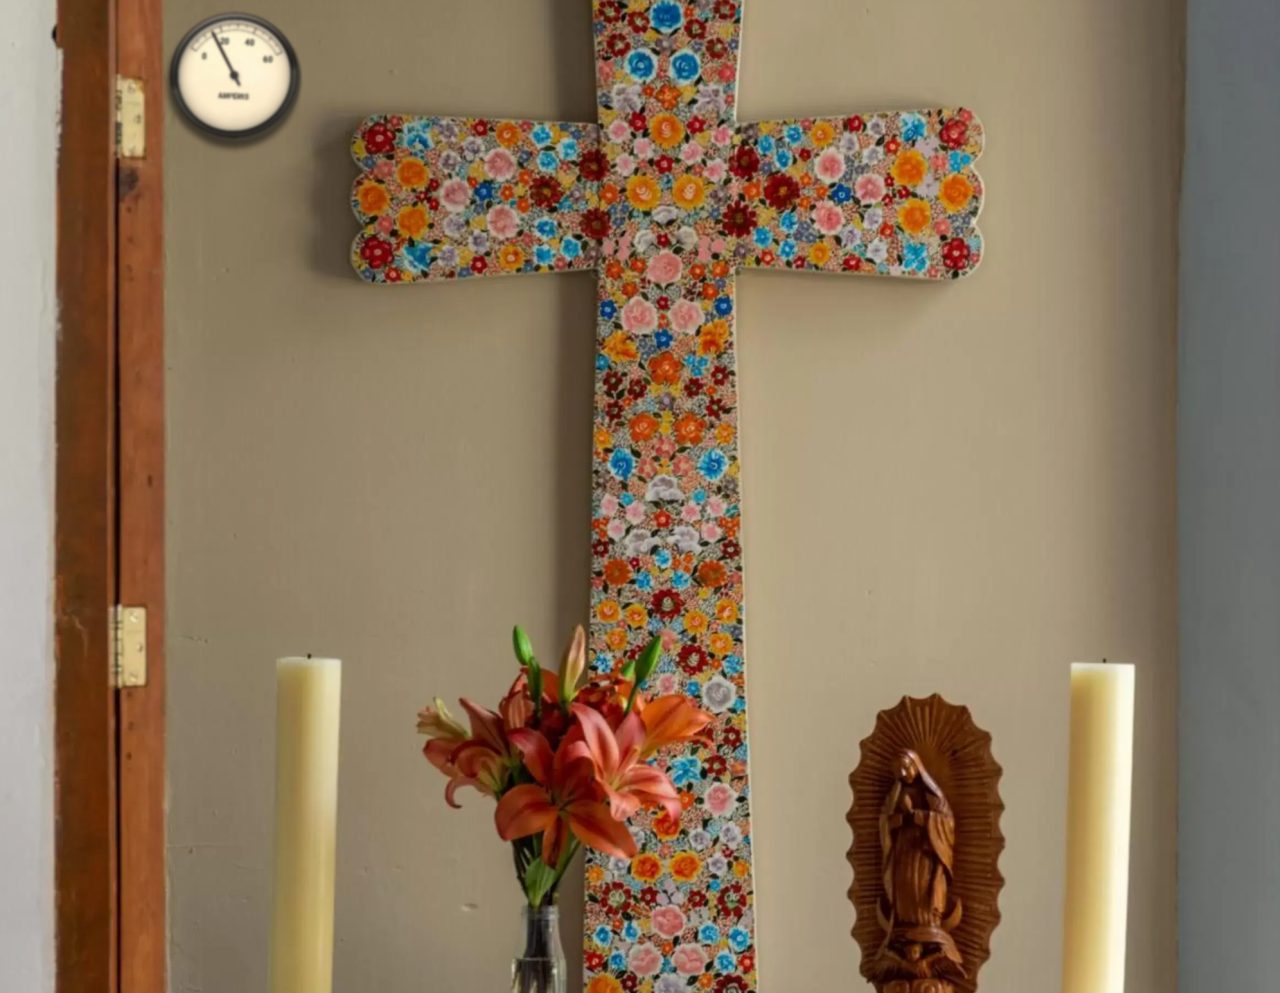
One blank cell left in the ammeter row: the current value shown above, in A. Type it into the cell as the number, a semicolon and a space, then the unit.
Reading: 15; A
